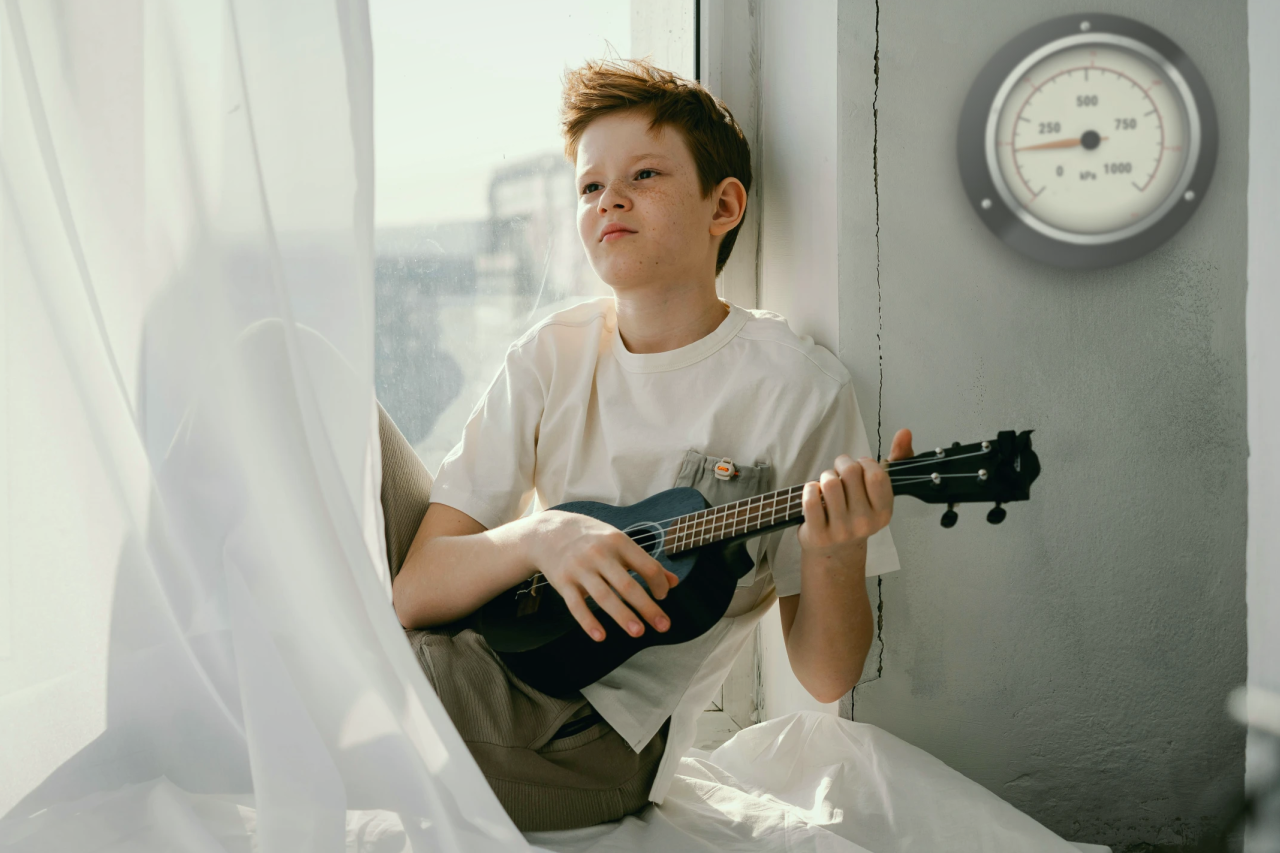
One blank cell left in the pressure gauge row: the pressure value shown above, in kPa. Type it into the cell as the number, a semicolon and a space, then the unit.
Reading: 150; kPa
